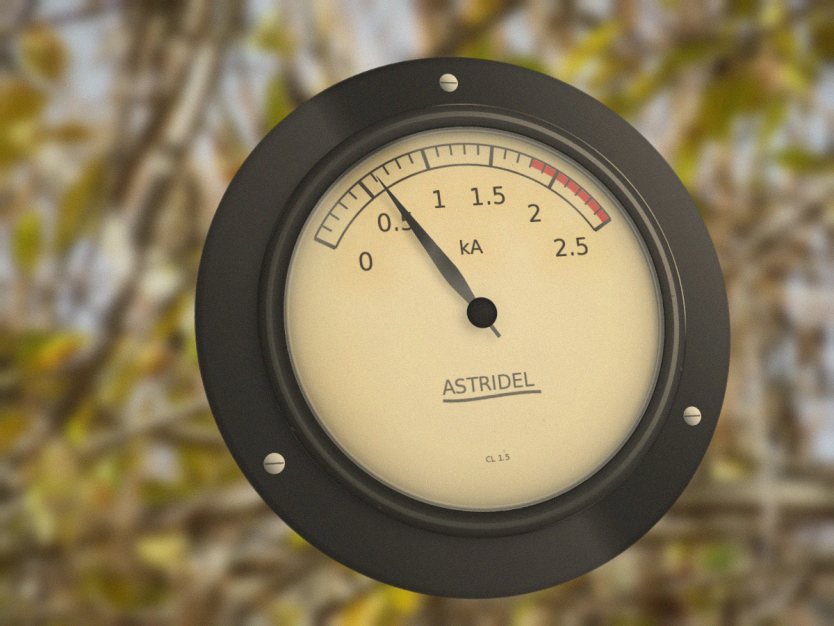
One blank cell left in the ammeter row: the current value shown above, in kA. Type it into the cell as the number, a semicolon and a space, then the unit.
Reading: 0.6; kA
